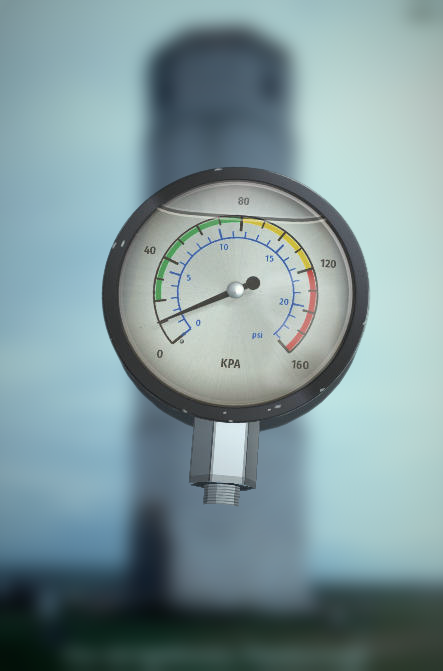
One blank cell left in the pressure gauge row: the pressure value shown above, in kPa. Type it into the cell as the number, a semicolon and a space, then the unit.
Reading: 10; kPa
